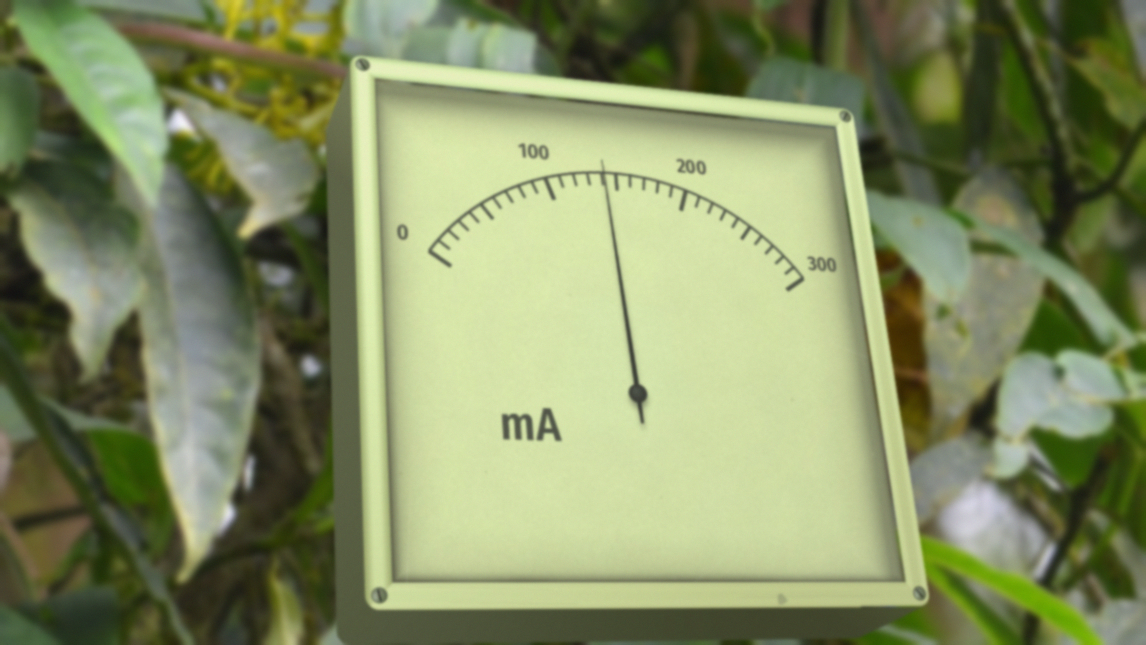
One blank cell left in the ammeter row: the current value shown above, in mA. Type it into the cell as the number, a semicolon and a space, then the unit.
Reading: 140; mA
